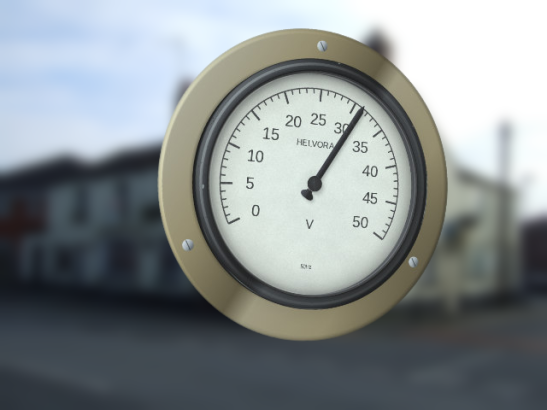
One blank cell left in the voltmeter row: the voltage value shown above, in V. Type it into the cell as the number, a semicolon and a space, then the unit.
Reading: 31; V
